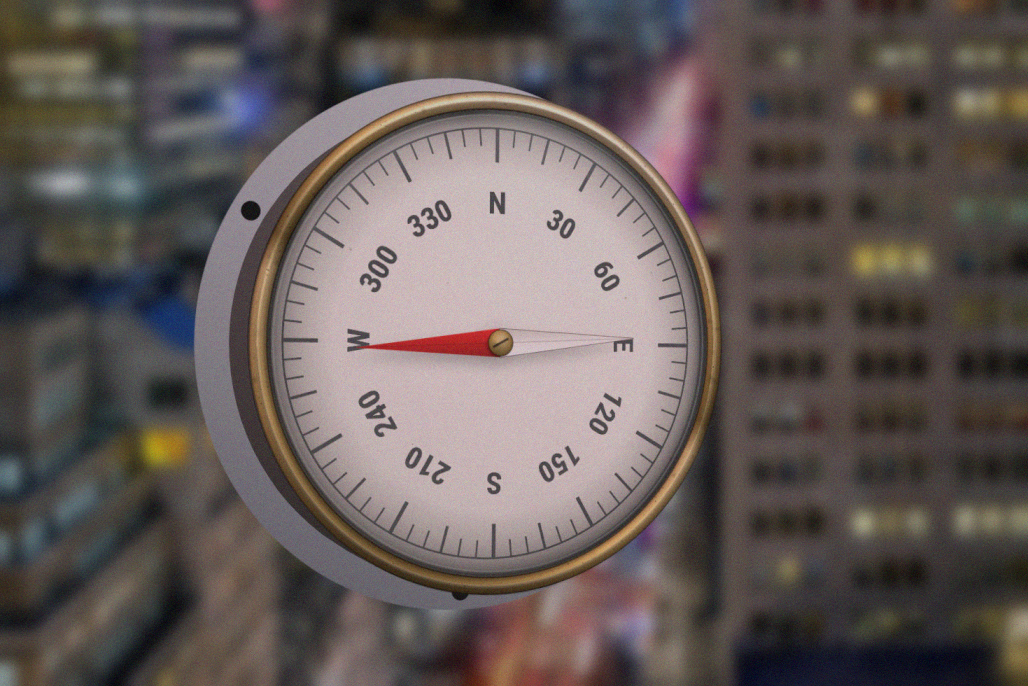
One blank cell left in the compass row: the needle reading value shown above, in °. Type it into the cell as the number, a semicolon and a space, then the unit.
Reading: 267.5; °
